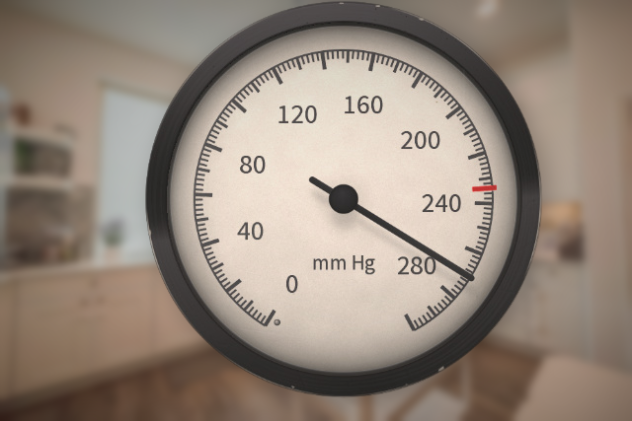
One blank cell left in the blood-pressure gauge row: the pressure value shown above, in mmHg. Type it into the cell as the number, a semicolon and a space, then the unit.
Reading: 270; mmHg
